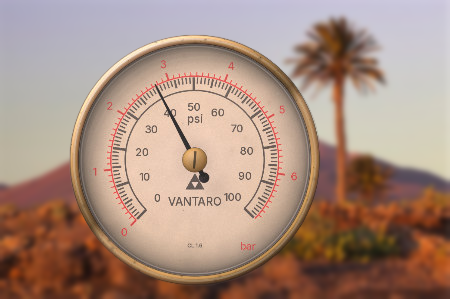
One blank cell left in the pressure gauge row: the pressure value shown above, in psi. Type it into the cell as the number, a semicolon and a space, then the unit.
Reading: 40; psi
